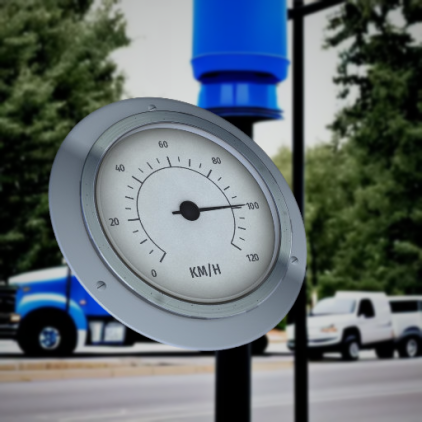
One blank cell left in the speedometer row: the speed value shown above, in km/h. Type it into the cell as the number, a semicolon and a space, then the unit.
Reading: 100; km/h
